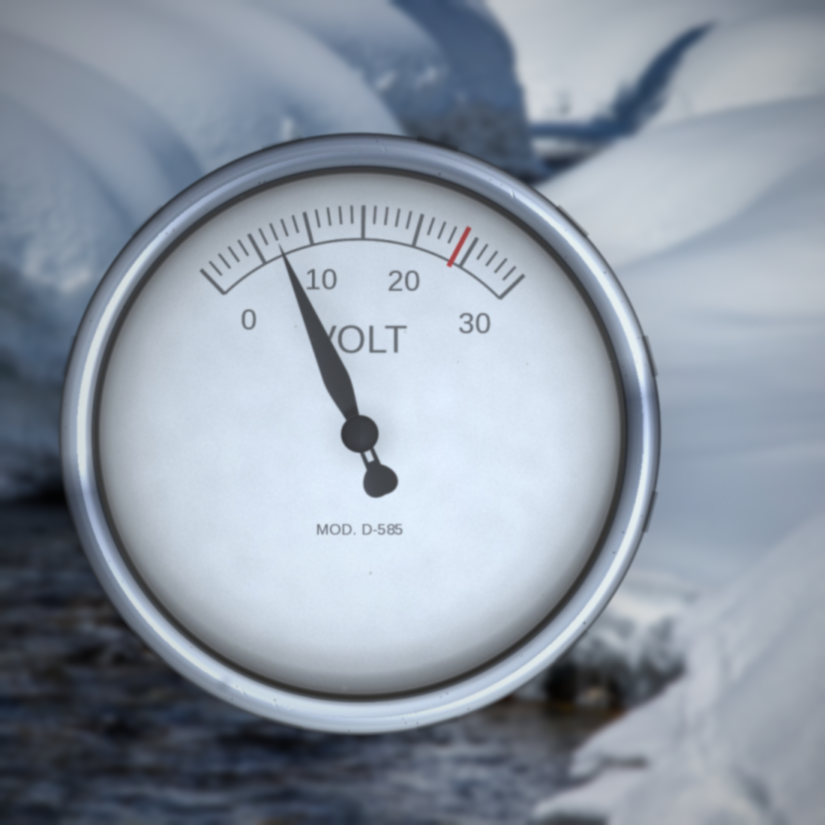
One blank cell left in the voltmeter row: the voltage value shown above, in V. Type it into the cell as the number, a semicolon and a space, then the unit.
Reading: 7; V
